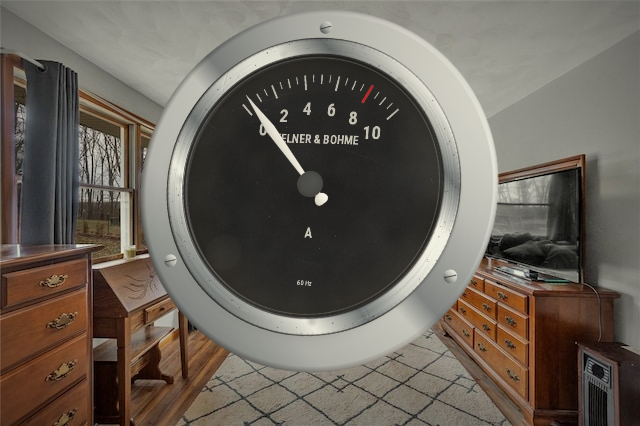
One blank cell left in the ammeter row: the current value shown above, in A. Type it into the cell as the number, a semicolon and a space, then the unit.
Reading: 0.5; A
